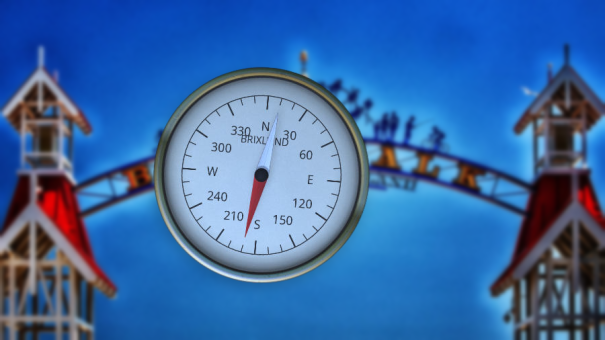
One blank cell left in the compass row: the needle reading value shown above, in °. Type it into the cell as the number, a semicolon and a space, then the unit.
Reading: 190; °
